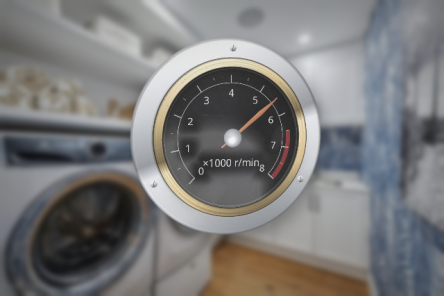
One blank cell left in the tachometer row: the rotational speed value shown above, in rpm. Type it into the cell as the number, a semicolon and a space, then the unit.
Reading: 5500; rpm
